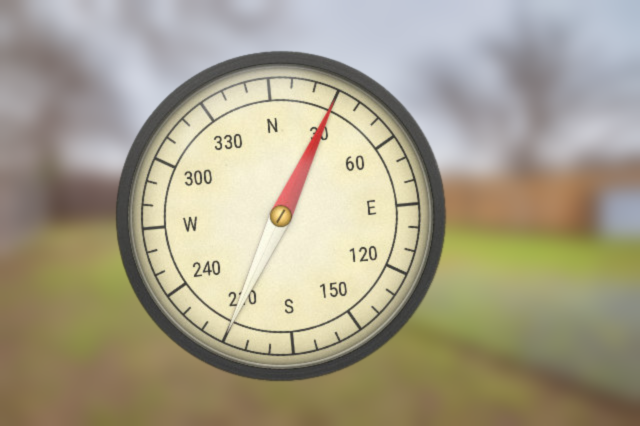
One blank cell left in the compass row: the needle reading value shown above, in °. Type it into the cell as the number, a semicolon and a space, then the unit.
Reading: 30; °
